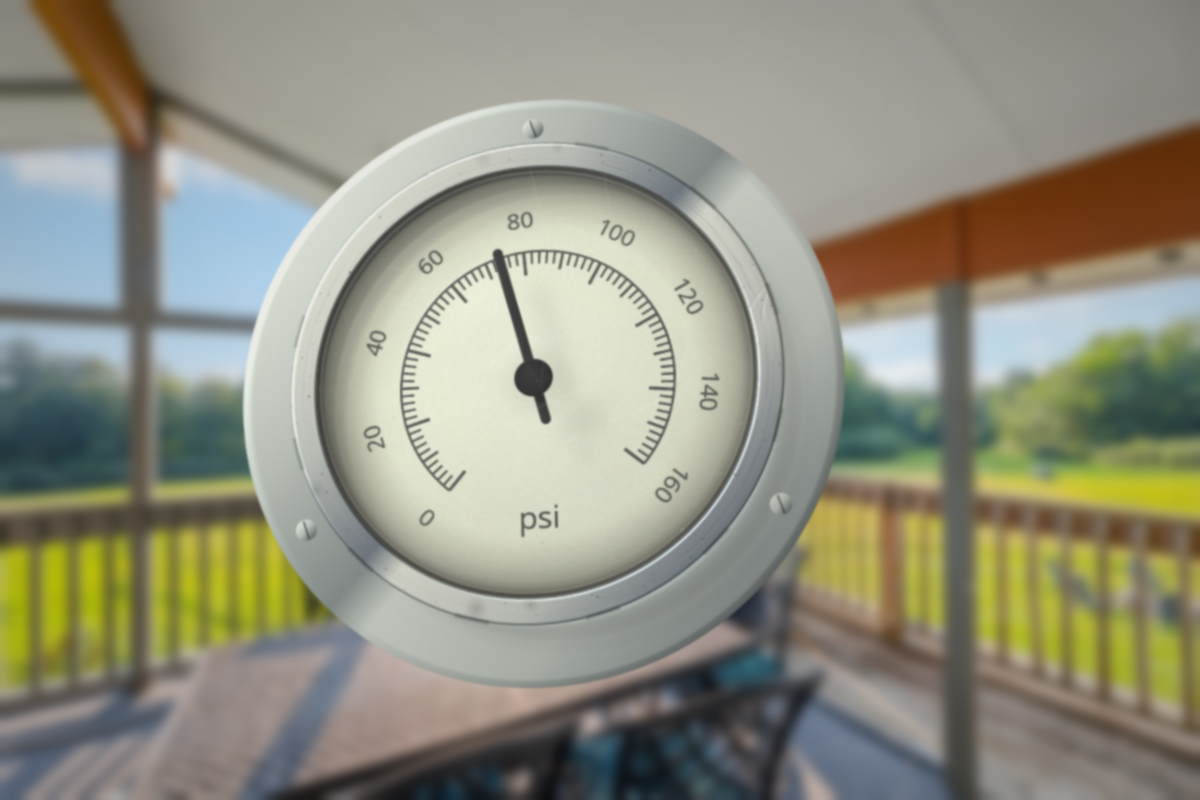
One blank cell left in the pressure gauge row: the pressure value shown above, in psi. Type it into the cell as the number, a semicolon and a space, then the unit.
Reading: 74; psi
